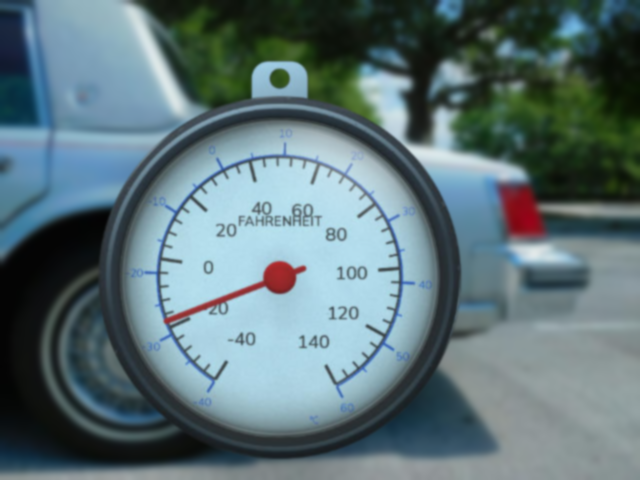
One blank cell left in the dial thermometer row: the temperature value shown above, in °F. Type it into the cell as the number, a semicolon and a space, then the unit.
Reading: -18; °F
